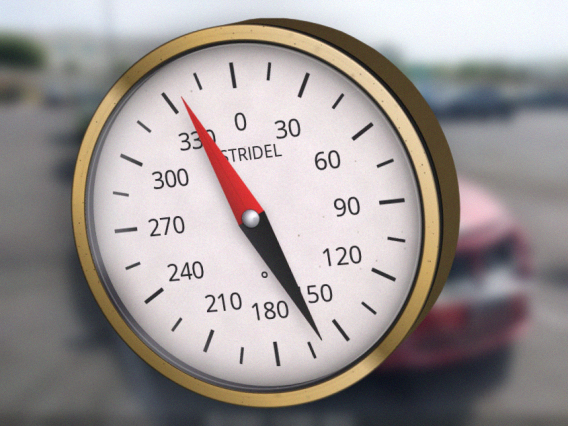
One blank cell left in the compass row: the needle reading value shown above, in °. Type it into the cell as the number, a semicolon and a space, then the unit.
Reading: 337.5; °
